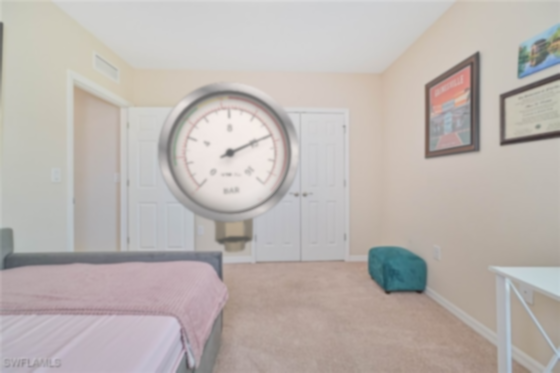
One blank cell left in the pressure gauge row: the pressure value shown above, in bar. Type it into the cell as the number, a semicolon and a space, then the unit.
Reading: 12; bar
